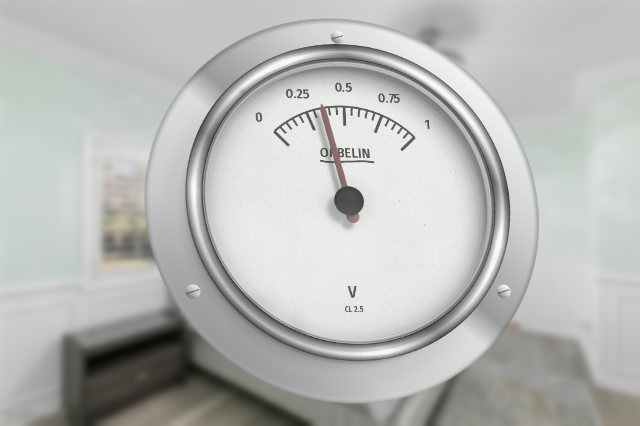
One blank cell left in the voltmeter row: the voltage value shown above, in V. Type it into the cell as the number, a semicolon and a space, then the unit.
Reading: 0.35; V
